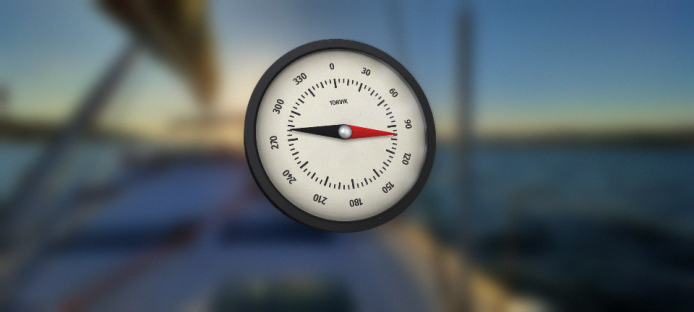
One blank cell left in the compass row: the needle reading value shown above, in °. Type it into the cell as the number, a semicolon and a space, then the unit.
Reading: 100; °
